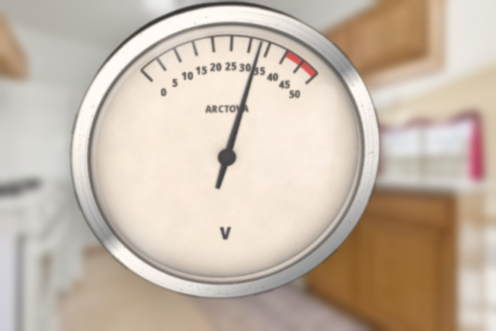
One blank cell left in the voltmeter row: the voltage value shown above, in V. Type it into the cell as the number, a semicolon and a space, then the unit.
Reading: 32.5; V
